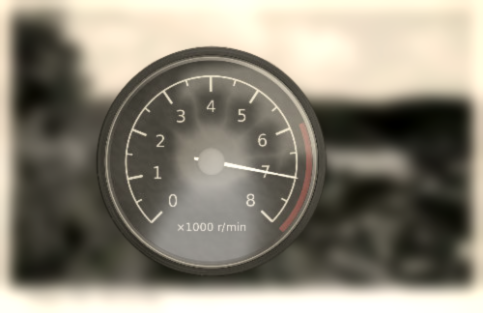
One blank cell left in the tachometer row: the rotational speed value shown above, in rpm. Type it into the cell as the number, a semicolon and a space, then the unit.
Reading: 7000; rpm
